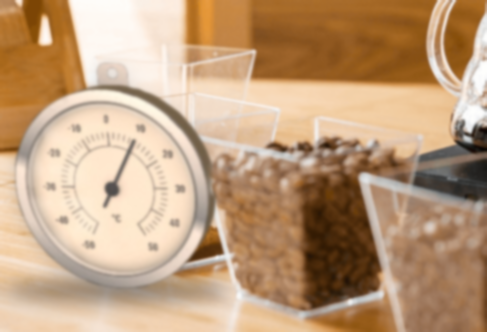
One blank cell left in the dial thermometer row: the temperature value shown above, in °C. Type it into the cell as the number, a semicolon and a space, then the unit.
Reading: 10; °C
